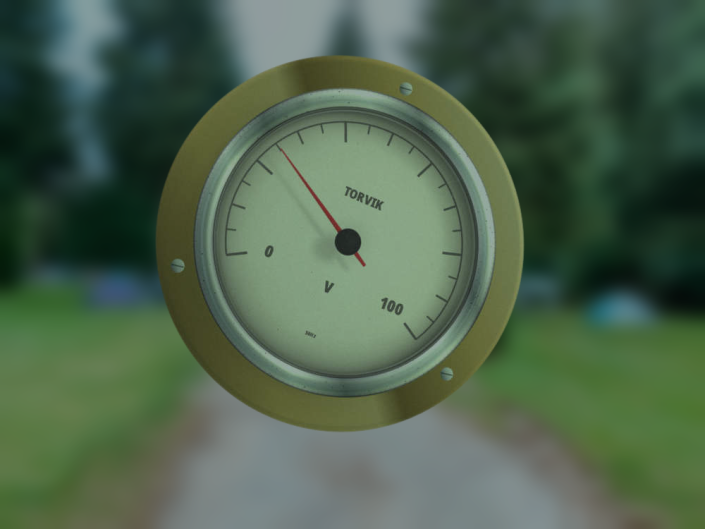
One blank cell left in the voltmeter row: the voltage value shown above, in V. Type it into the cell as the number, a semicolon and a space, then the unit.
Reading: 25; V
